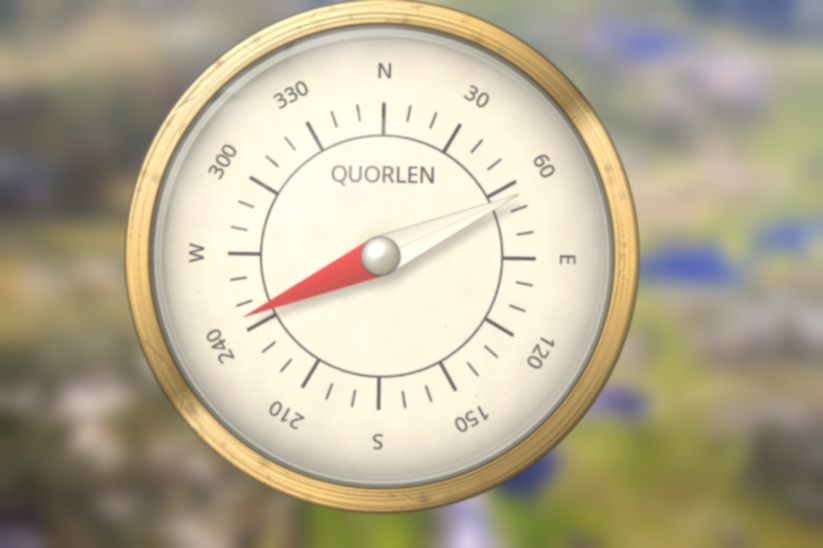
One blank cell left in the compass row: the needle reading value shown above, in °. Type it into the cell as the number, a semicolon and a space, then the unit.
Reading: 245; °
